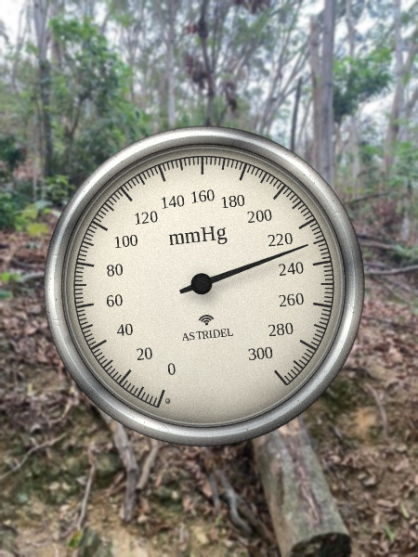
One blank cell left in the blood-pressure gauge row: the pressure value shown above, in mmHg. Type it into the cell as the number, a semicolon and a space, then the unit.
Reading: 230; mmHg
